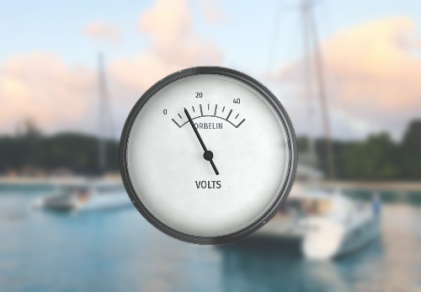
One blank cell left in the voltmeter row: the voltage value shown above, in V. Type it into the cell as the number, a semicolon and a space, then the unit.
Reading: 10; V
